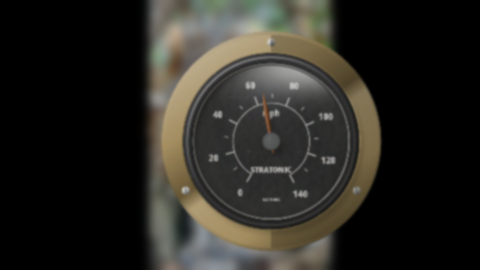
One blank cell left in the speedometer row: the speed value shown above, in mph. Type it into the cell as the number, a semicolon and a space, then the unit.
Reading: 65; mph
